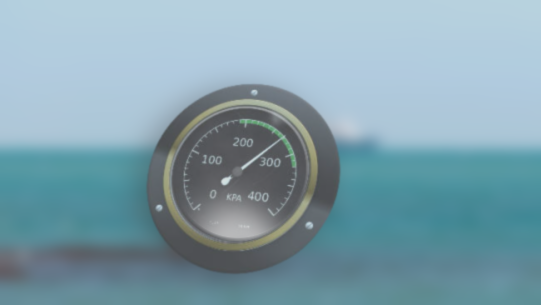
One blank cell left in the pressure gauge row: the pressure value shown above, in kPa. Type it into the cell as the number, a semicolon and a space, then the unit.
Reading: 270; kPa
